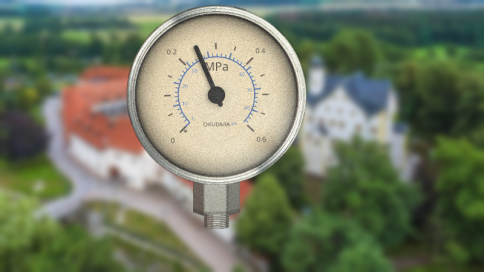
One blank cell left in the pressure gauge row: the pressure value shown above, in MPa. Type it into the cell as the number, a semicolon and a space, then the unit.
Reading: 0.25; MPa
